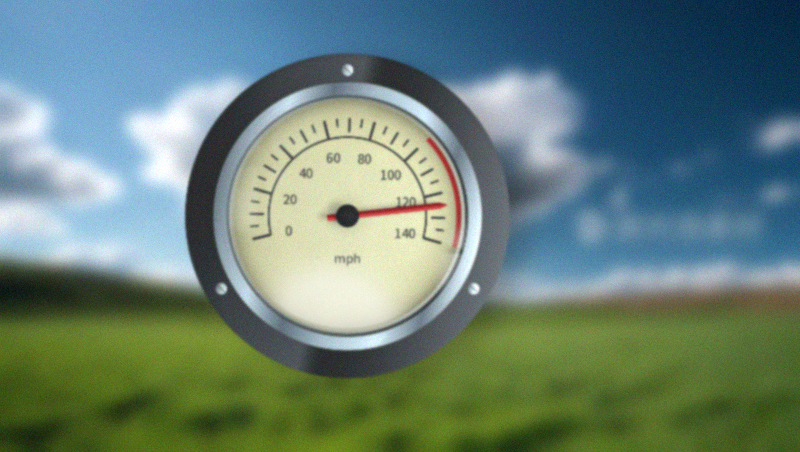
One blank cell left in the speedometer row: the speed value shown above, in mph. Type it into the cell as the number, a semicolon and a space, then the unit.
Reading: 125; mph
